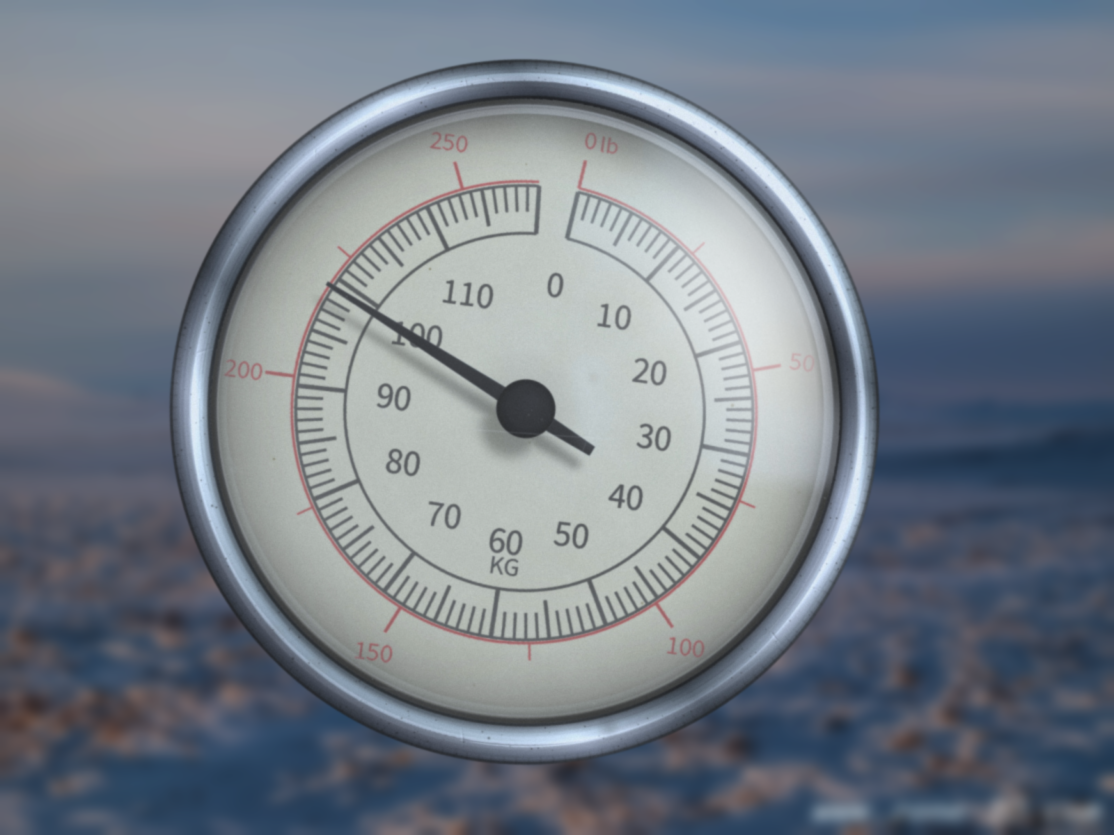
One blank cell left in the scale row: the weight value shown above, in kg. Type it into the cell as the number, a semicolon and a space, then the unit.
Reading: 99; kg
